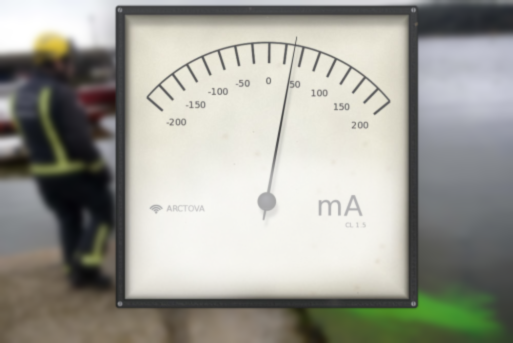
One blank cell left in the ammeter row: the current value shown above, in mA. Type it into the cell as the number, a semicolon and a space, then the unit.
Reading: 37.5; mA
